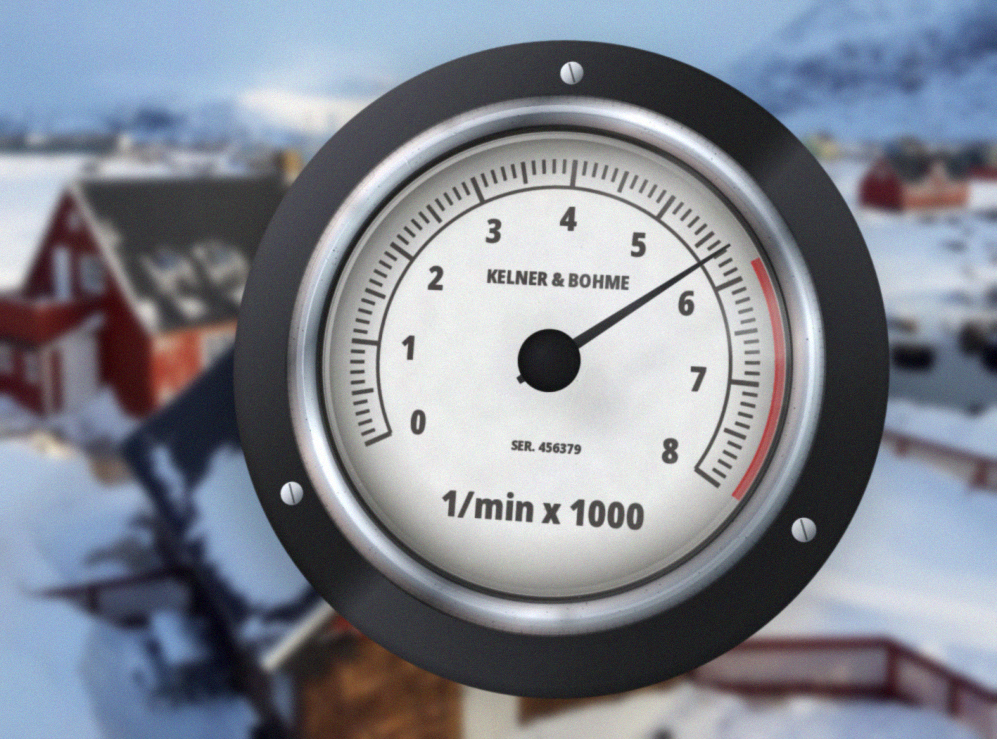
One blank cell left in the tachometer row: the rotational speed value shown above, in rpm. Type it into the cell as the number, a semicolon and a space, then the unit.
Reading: 5700; rpm
